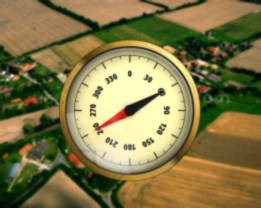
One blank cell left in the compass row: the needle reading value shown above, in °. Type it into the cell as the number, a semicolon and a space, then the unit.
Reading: 240; °
